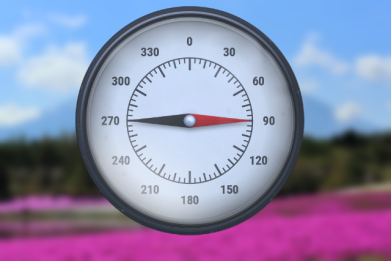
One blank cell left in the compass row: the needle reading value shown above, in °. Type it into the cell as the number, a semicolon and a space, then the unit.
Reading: 90; °
